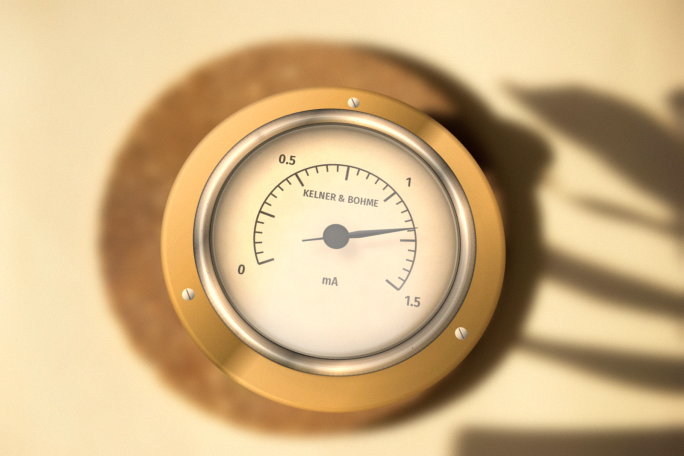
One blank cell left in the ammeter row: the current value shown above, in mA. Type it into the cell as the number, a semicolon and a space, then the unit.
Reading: 1.2; mA
